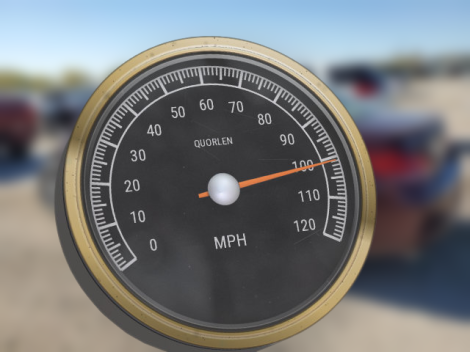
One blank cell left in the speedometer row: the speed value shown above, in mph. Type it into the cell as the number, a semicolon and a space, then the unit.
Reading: 101; mph
